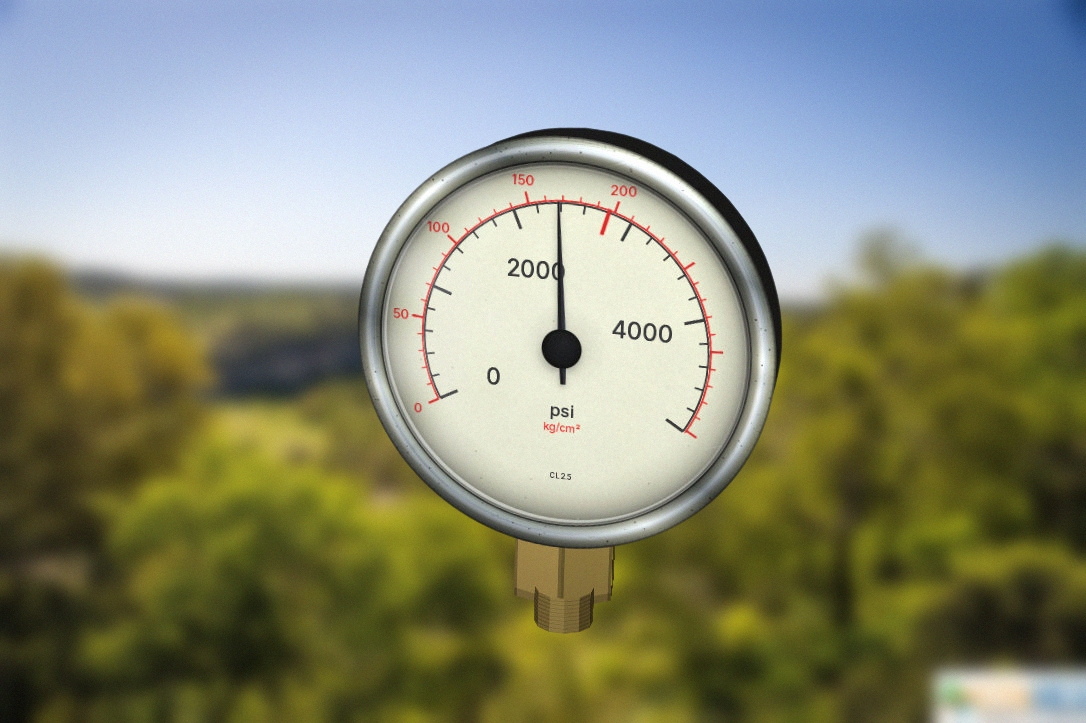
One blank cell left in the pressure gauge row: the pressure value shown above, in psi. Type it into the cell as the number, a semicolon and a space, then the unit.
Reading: 2400; psi
